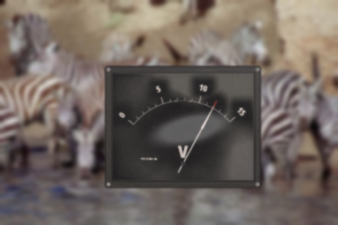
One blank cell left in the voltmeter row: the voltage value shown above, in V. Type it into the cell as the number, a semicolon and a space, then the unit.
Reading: 12; V
